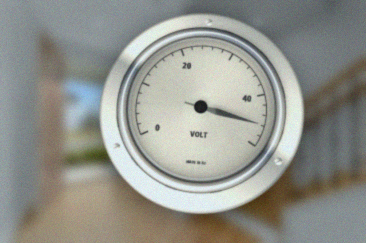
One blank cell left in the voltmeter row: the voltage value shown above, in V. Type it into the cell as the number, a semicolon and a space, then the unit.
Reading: 46; V
